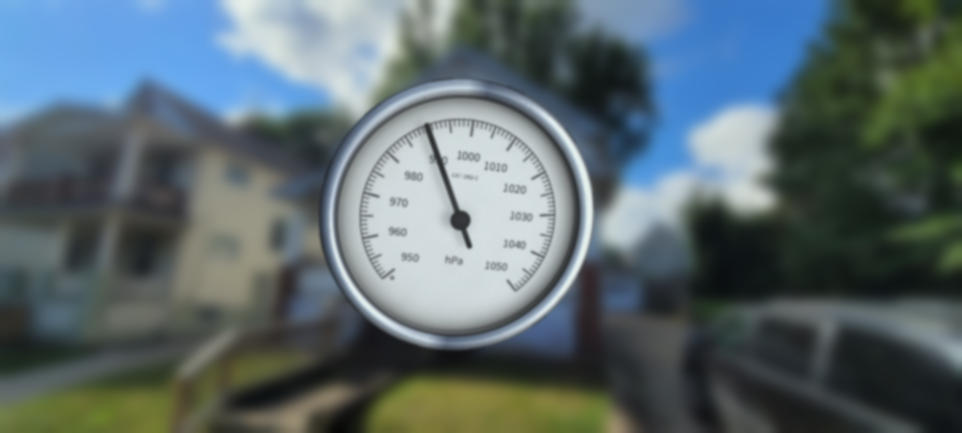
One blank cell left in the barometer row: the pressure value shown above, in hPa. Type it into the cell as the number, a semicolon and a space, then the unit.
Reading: 990; hPa
